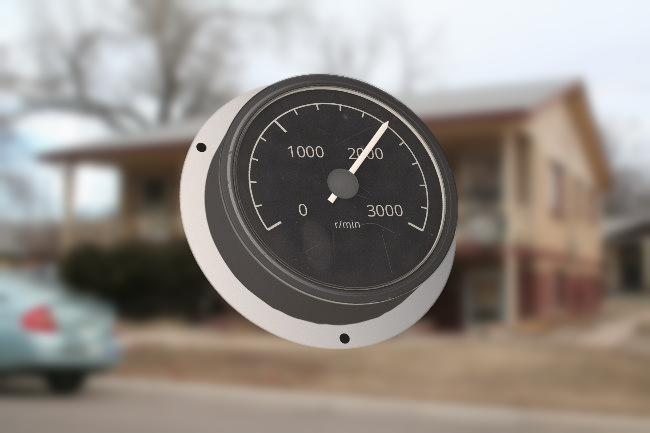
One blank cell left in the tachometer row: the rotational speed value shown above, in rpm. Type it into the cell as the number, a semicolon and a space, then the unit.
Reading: 2000; rpm
